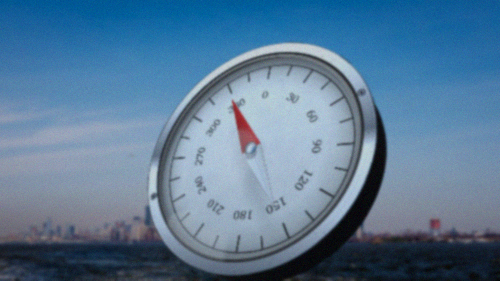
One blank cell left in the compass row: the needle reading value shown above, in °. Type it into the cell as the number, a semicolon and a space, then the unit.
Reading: 330; °
